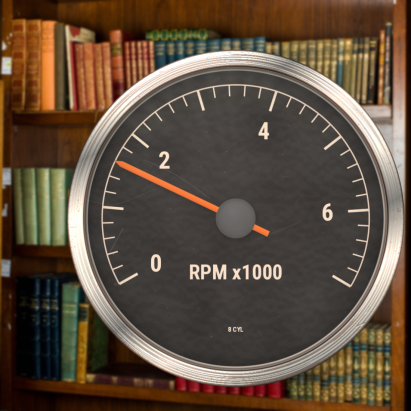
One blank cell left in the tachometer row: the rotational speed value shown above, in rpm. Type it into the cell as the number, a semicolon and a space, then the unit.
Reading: 1600; rpm
